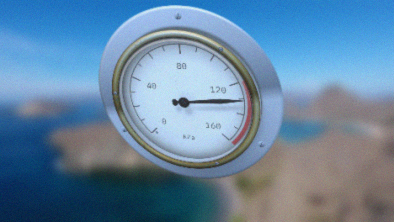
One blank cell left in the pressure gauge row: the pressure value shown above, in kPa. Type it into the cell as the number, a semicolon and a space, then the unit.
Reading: 130; kPa
